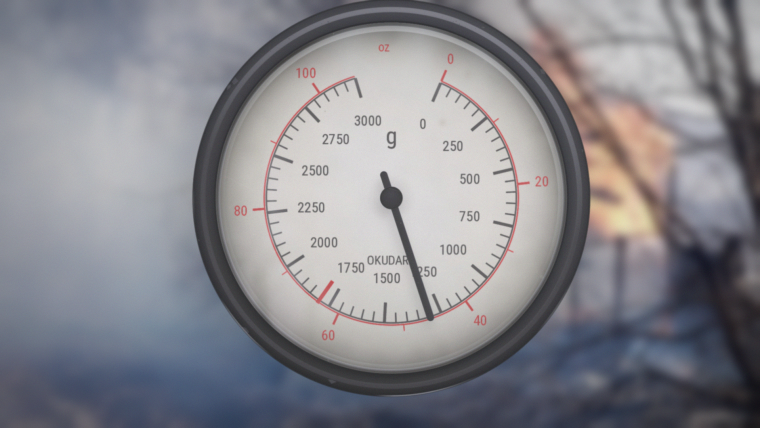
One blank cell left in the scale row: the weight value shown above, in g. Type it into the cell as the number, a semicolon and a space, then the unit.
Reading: 1300; g
